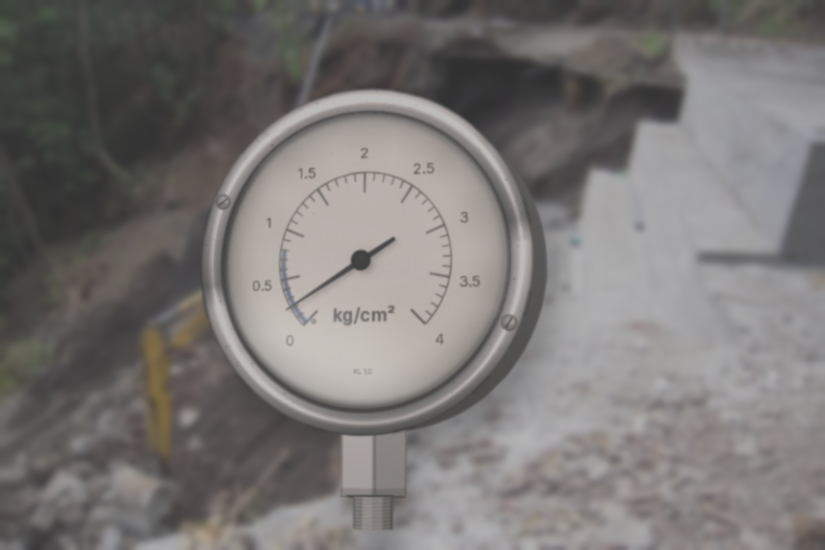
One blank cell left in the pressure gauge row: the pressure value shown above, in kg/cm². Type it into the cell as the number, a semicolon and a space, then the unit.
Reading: 0.2; kg/cm²
